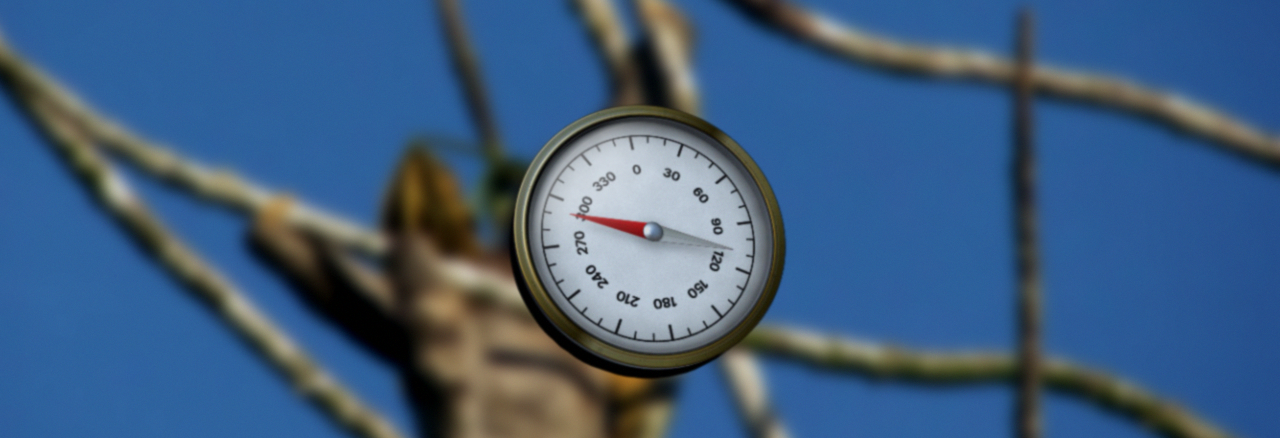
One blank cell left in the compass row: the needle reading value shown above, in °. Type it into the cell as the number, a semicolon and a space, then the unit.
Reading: 290; °
